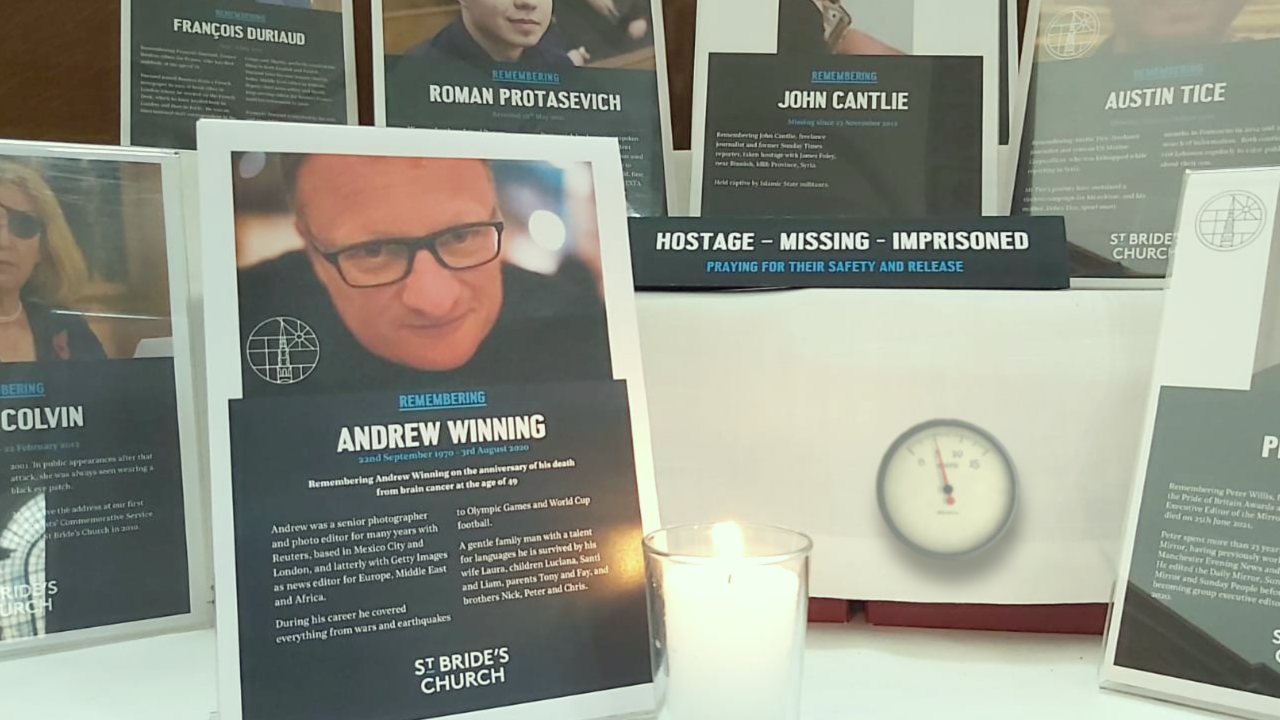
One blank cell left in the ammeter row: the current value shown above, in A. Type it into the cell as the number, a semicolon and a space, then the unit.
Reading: 5; A
